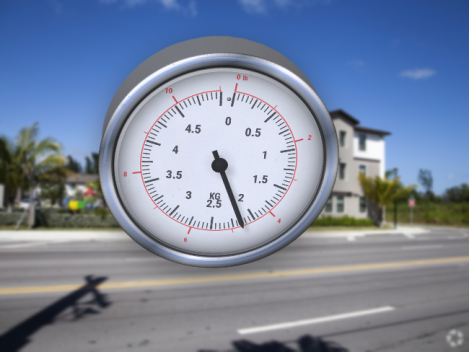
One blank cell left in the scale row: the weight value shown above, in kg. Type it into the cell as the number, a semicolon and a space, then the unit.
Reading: 2.15; kg
